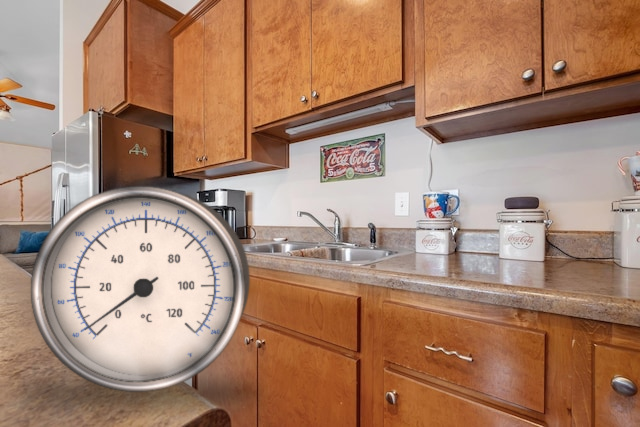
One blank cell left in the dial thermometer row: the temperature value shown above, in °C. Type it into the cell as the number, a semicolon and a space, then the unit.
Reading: 4; °C
